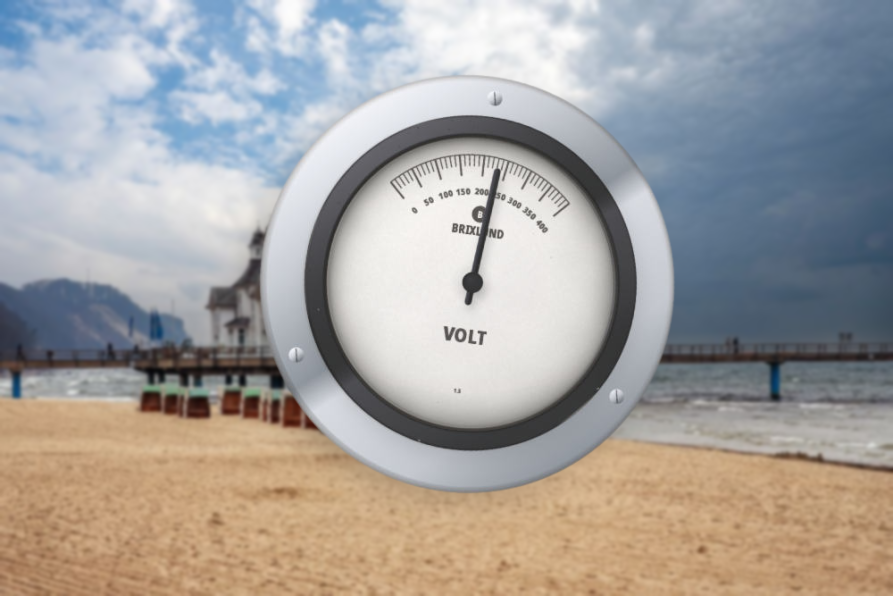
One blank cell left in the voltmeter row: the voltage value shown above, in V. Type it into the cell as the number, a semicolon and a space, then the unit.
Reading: 230; V
